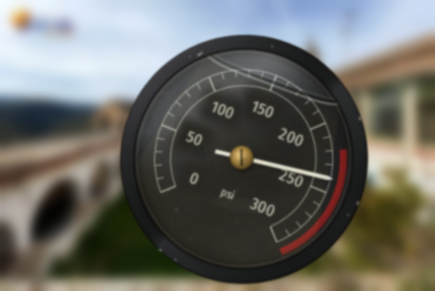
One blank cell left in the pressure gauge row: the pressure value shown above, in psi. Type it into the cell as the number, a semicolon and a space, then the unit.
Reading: 240; psi
